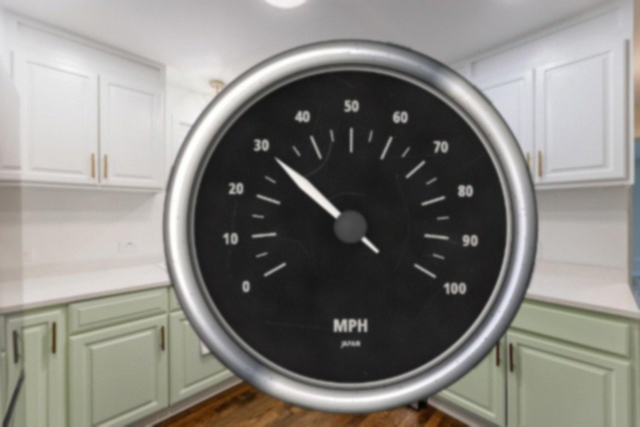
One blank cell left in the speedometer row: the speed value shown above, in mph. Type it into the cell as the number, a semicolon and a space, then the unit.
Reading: 30; mph
